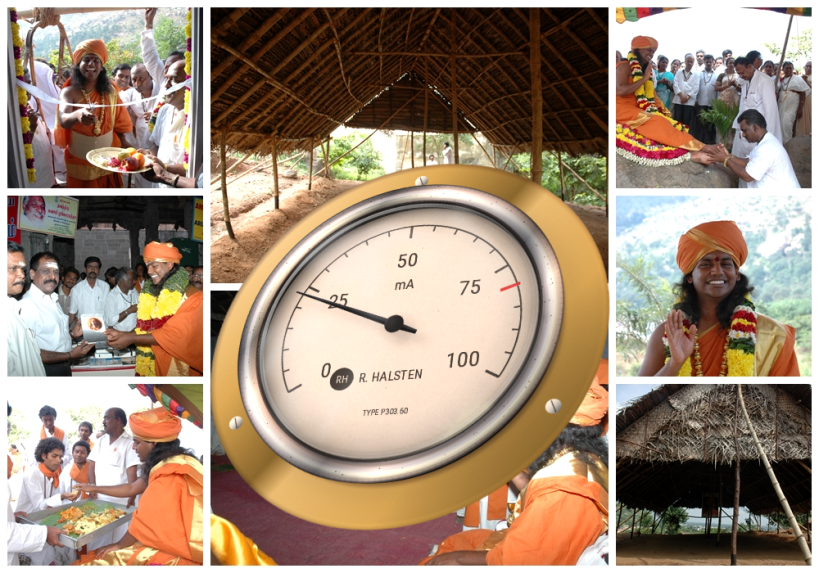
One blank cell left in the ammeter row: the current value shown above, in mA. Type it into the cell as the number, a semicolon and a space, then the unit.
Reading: 22.5; mA
